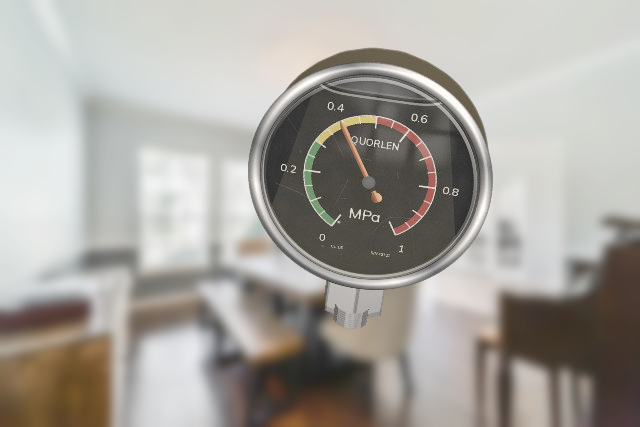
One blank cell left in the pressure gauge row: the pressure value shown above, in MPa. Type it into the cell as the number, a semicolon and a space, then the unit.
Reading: 0.4; MPa
